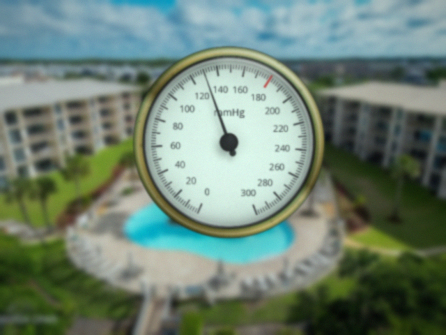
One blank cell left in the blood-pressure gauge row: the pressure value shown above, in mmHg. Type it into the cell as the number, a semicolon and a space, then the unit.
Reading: 130; mmHg
